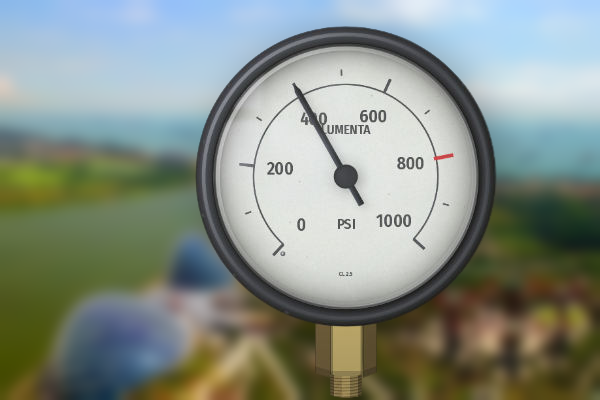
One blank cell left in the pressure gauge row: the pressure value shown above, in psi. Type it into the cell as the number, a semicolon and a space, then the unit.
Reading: 400; psi
